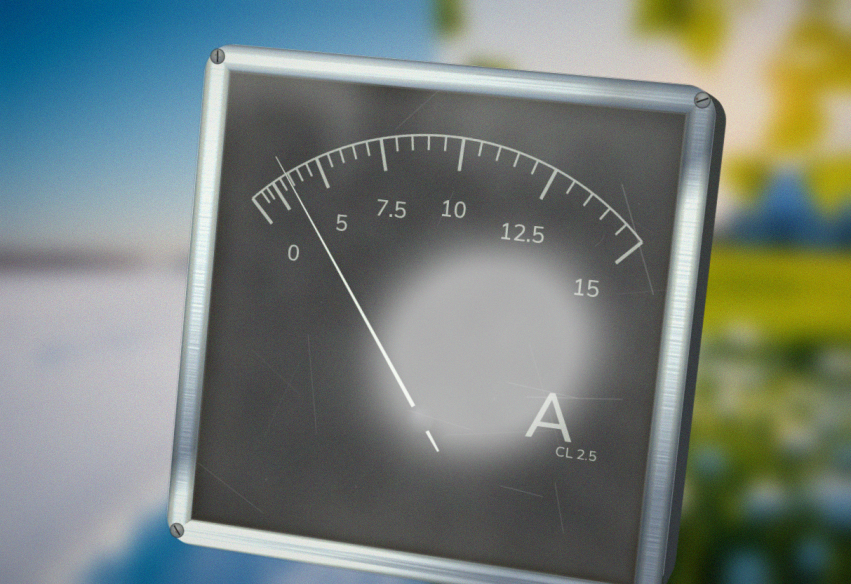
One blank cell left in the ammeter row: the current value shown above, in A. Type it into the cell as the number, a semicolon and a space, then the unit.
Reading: 3.5; A
